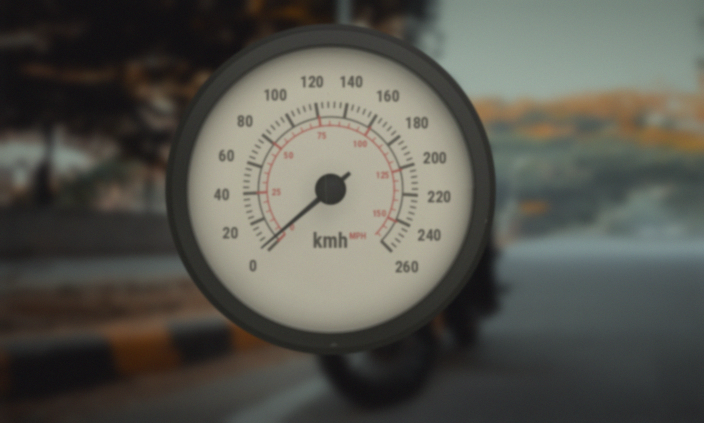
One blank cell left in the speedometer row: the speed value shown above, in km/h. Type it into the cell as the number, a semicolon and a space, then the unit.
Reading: 4; km/h
